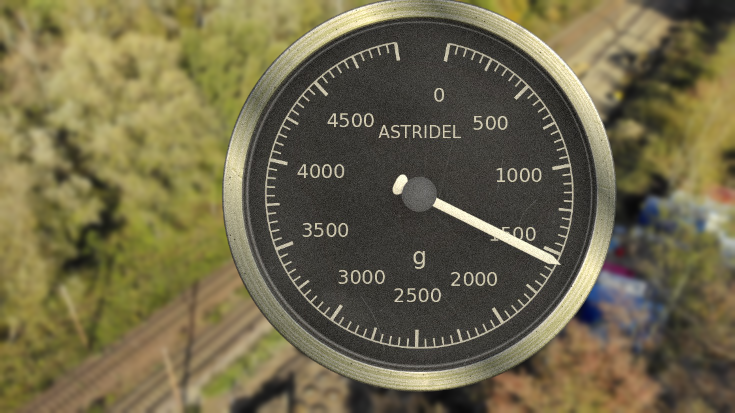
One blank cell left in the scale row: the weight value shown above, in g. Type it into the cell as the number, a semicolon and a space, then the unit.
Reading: 1550; g
